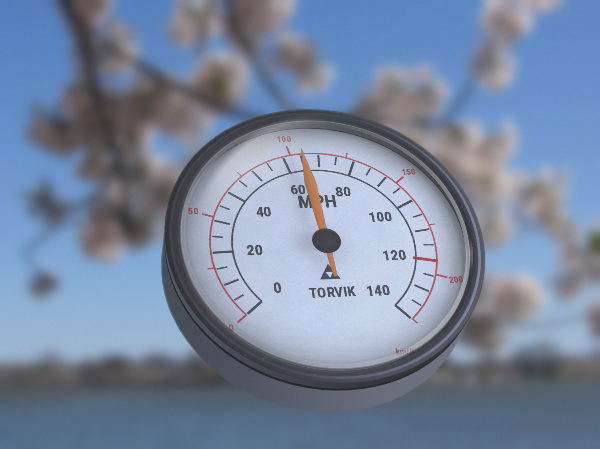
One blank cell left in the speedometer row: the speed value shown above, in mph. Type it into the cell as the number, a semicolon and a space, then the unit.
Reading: 65; mph
